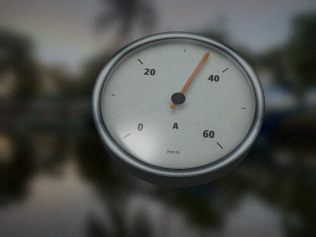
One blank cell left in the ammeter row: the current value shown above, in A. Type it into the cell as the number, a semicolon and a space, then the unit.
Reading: 35; A
